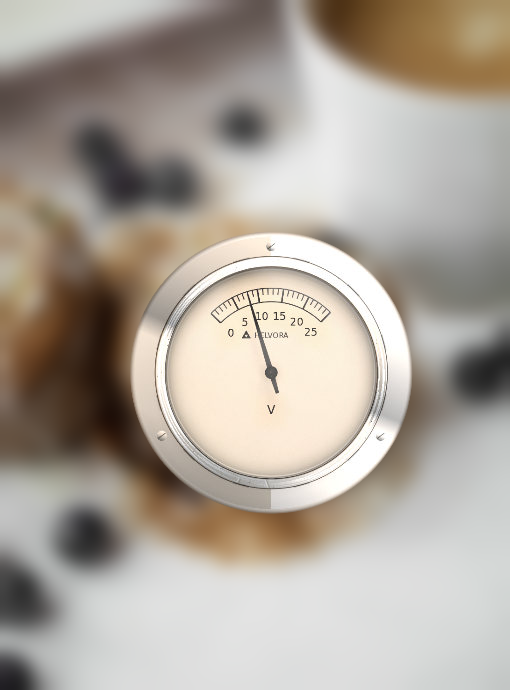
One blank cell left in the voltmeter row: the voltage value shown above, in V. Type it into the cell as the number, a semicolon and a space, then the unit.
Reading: 8; V
